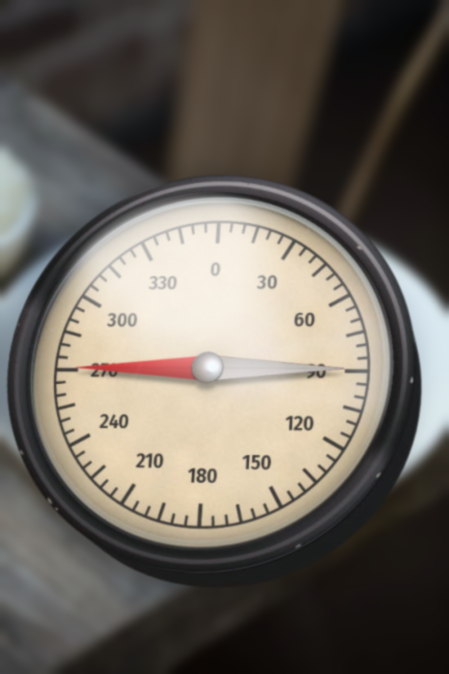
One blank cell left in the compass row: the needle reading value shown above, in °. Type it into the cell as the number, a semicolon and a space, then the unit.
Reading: 270; °
